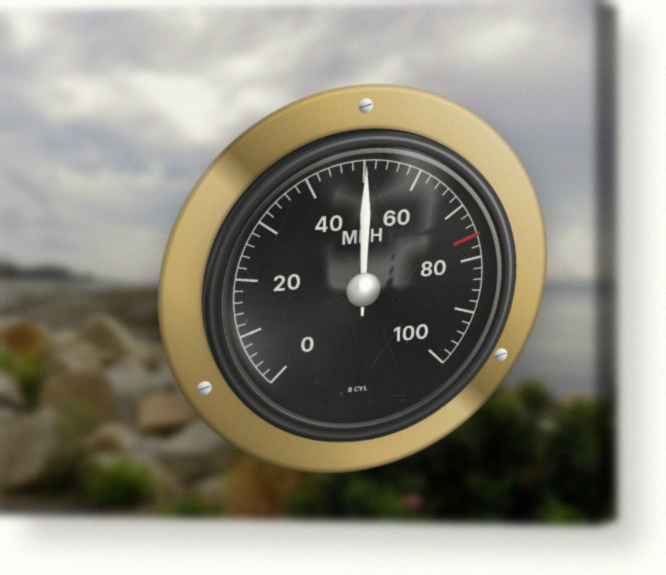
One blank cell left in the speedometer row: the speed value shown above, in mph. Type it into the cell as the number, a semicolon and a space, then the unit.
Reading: 50; mph
